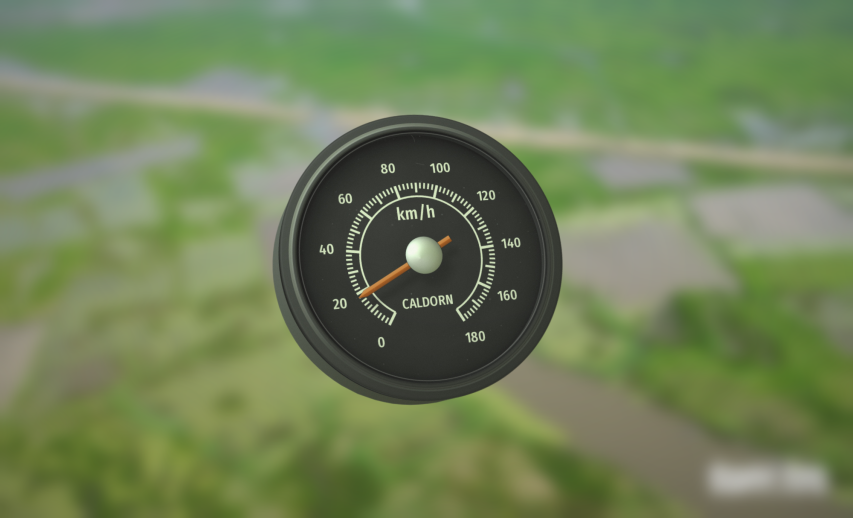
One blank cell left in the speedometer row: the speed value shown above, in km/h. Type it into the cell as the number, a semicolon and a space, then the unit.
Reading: 18; km/h
